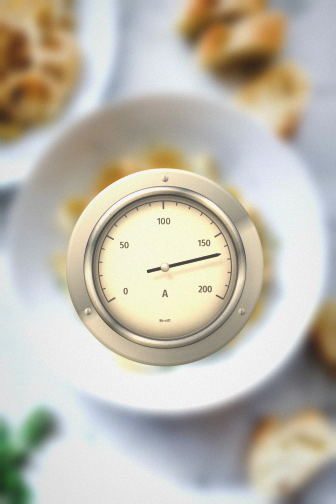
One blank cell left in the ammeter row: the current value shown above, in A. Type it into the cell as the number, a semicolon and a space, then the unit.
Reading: 165; A
